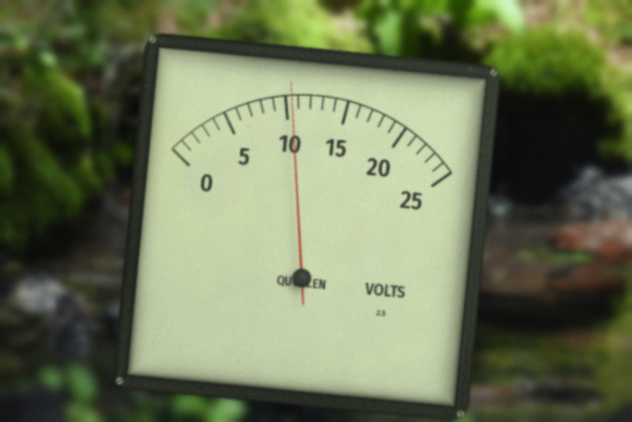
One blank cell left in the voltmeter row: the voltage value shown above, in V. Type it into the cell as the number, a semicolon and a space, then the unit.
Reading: 10.5; V
